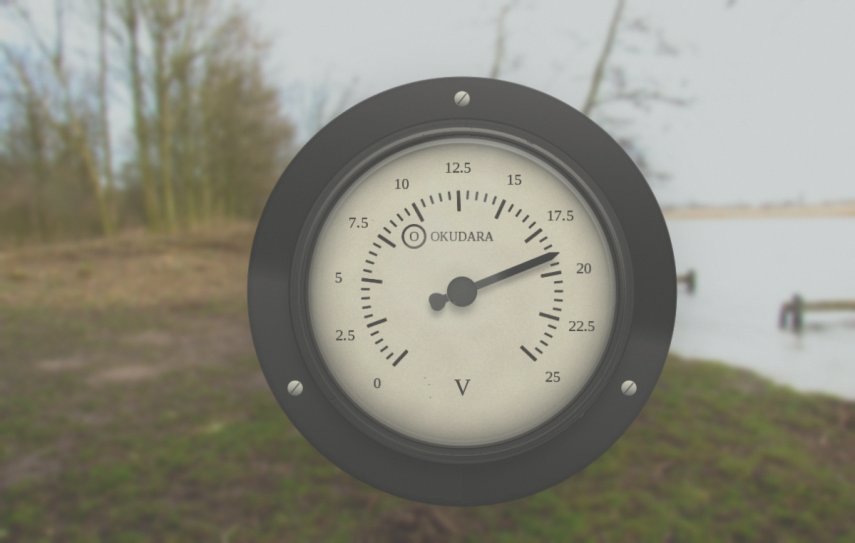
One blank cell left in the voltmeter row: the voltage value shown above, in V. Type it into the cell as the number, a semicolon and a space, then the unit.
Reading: 19; V
